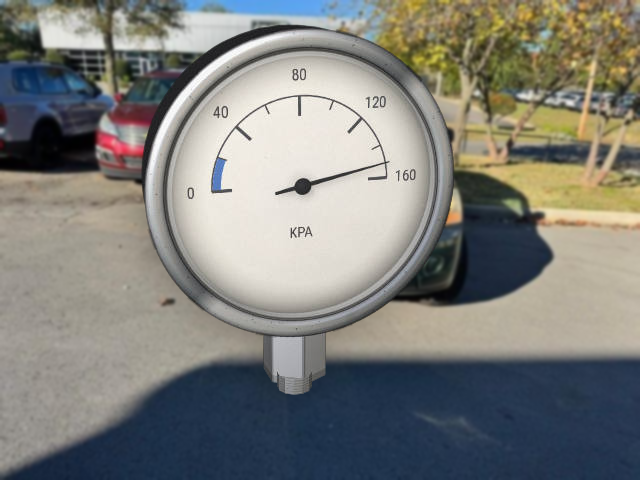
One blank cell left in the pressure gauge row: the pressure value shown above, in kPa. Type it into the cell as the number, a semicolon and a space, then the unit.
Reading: 150; kPa
